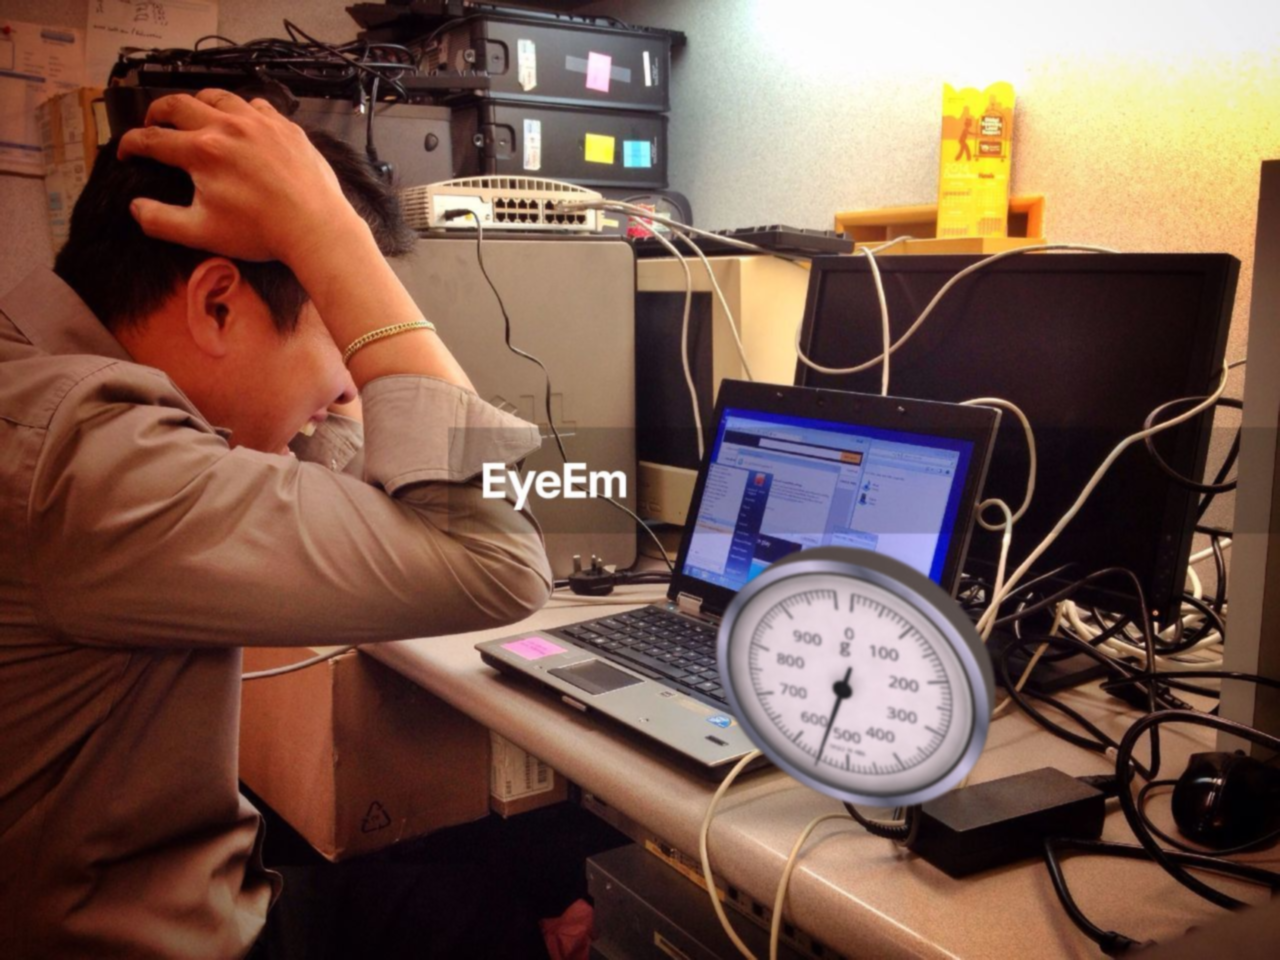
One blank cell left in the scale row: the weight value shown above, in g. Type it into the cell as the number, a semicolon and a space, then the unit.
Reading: 550; g
